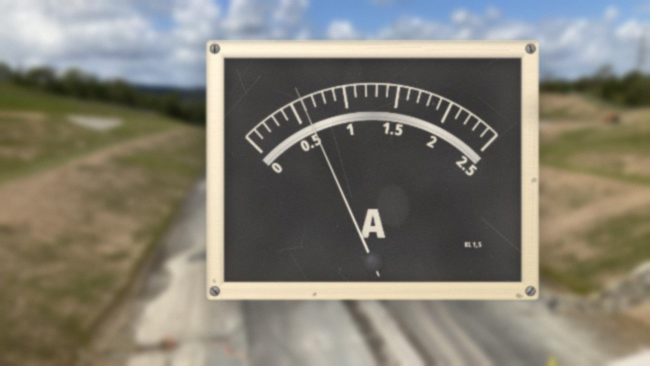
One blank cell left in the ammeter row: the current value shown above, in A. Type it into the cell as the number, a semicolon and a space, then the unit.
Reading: 0.6; A
